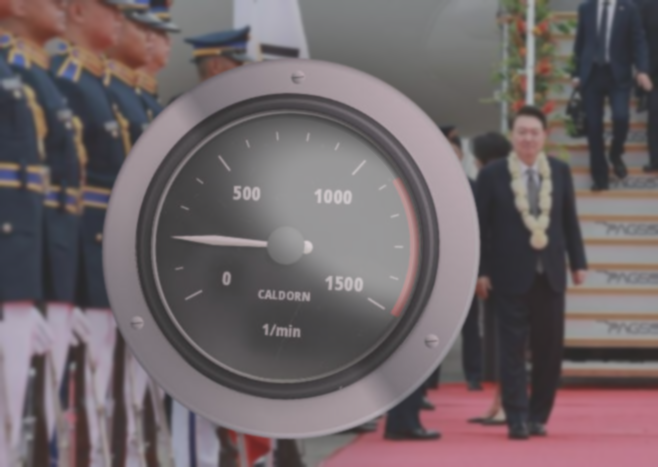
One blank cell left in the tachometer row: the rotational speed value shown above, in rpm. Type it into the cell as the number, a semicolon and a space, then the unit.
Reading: 200; rpm
